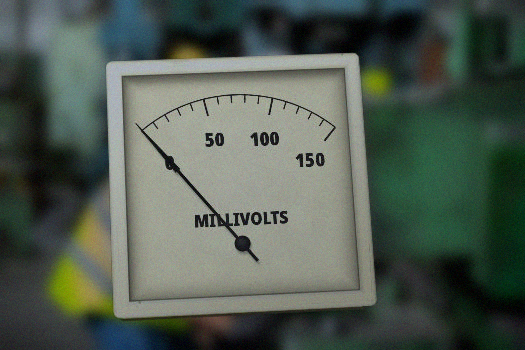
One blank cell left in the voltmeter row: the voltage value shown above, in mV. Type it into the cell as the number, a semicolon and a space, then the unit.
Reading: 0; mV
